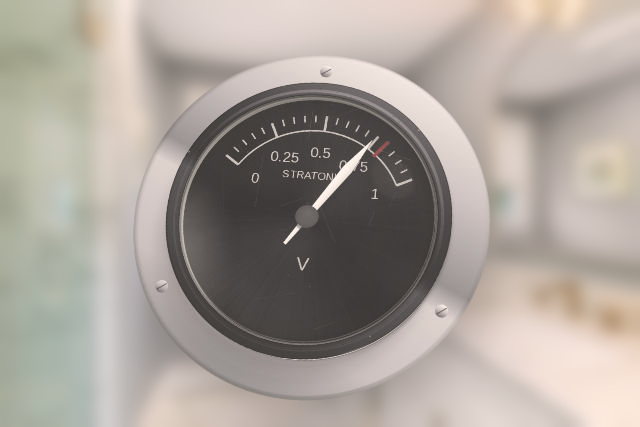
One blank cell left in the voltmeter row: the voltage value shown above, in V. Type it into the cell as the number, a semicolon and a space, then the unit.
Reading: 0.75; V
